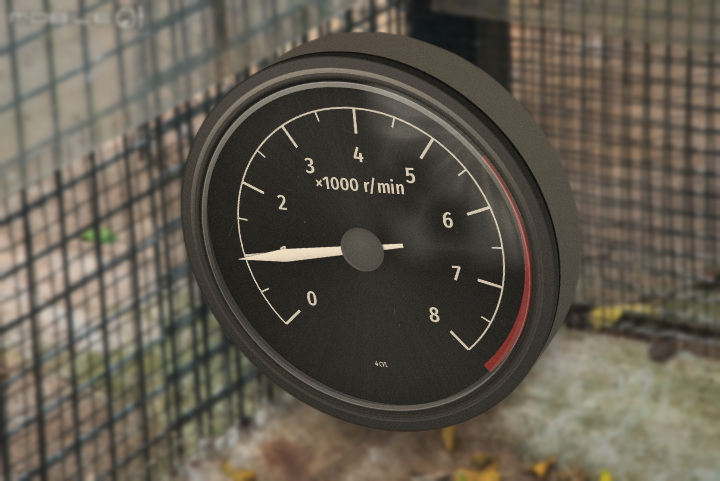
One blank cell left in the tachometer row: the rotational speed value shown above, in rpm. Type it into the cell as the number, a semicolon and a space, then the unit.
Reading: 1000; rpm
